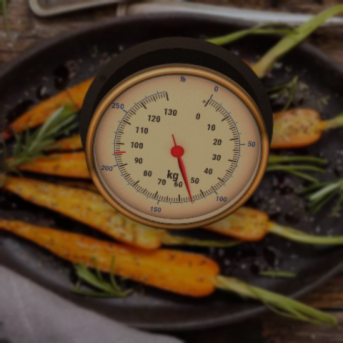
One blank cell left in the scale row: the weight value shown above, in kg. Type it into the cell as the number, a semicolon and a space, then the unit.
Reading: 55; kg
